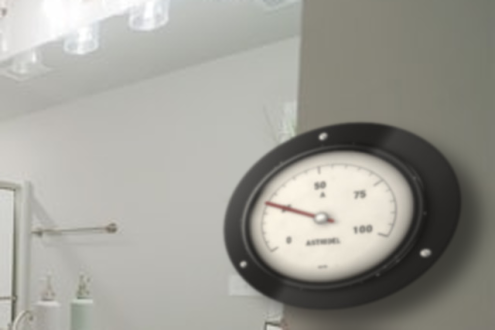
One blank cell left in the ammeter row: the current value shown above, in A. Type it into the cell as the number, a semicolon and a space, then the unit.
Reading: 25; A
